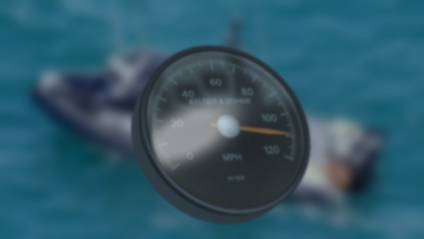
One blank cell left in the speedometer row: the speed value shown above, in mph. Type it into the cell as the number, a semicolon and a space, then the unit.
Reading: 110; mph
